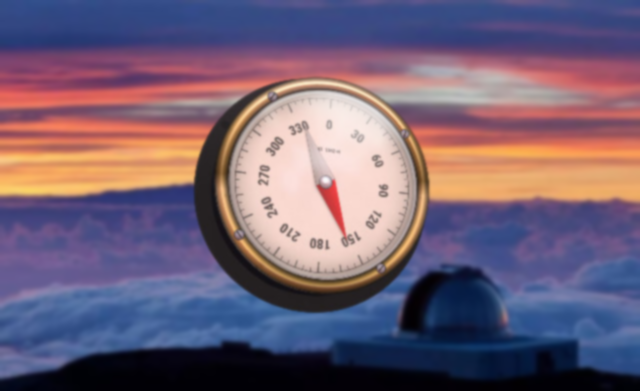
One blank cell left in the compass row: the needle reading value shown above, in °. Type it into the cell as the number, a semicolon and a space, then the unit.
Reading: 155; °
